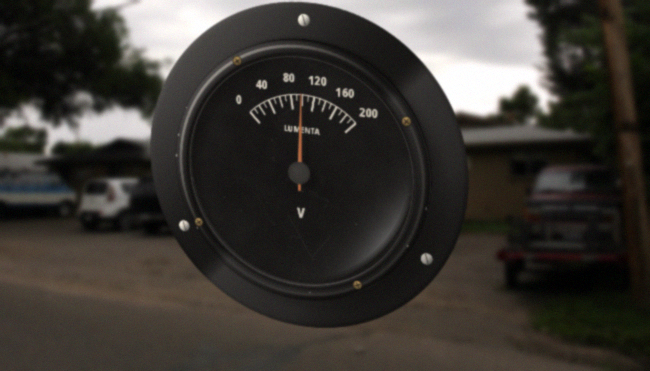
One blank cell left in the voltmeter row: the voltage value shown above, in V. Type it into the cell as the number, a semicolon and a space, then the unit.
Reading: 100; V
